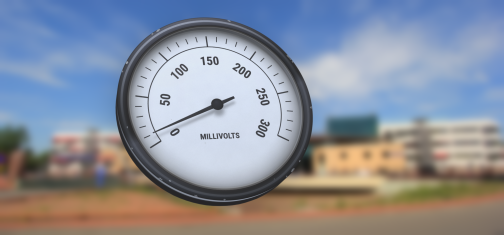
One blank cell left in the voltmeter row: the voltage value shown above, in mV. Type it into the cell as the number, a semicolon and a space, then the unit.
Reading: 10; mV
